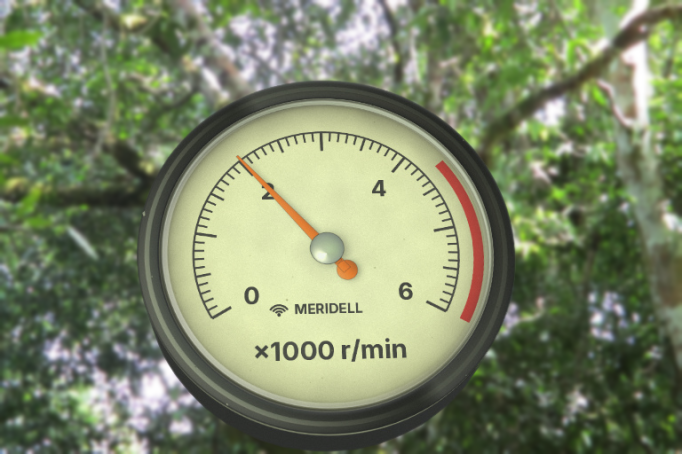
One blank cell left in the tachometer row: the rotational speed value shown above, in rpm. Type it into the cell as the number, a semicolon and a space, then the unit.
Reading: 2000; rpm
